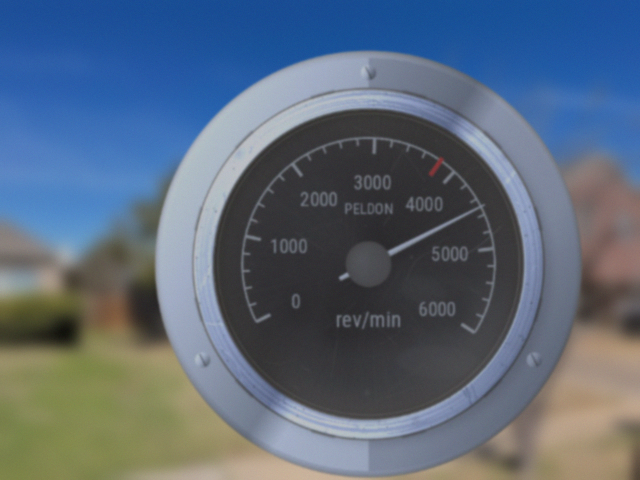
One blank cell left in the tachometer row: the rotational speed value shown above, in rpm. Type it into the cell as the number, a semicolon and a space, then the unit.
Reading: 4500; rpm
